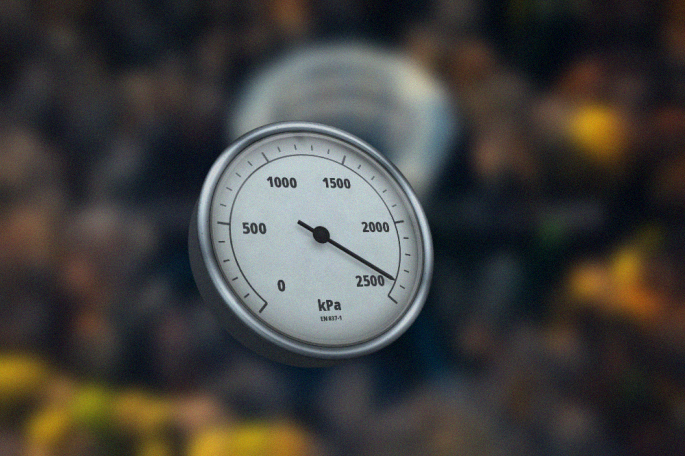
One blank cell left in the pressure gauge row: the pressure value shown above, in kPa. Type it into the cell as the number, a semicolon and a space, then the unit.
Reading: 2400; kPa
